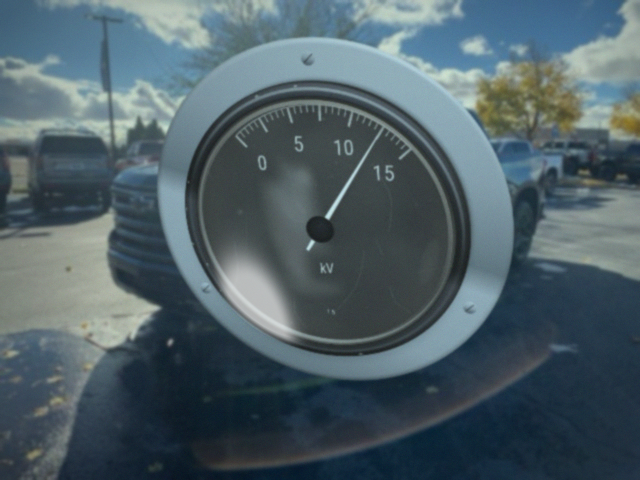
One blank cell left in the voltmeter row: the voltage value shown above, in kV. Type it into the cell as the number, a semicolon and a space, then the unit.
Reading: 12.5; kV
